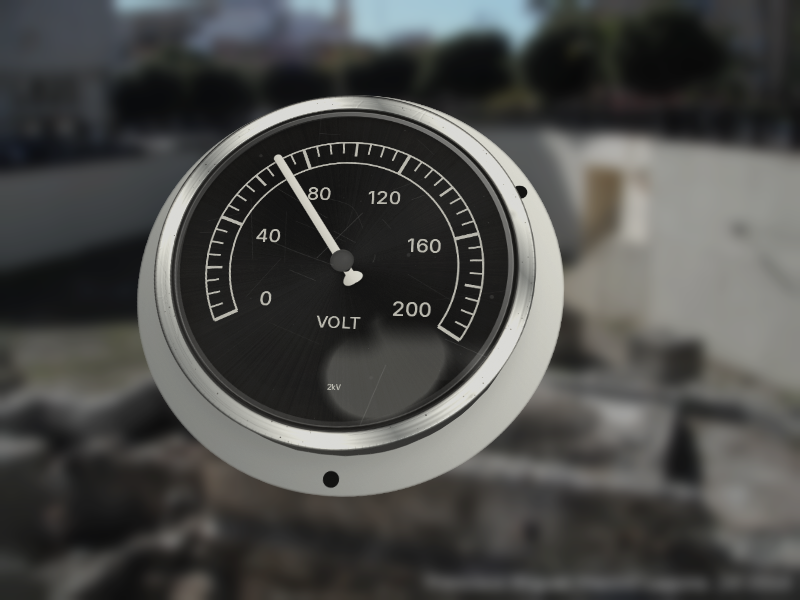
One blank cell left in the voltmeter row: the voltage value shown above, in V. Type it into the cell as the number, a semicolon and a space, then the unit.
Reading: 70; V
